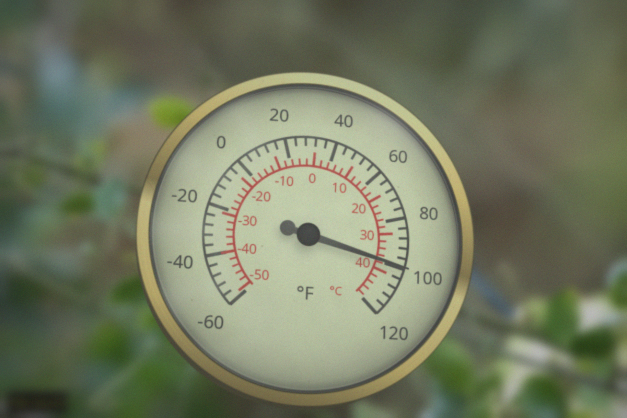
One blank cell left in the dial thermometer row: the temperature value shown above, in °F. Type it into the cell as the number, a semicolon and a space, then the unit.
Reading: 100; °F
